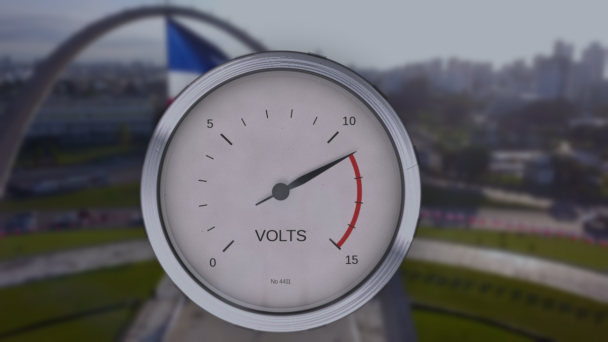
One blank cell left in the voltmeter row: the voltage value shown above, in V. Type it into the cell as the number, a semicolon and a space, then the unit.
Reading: 11; V
